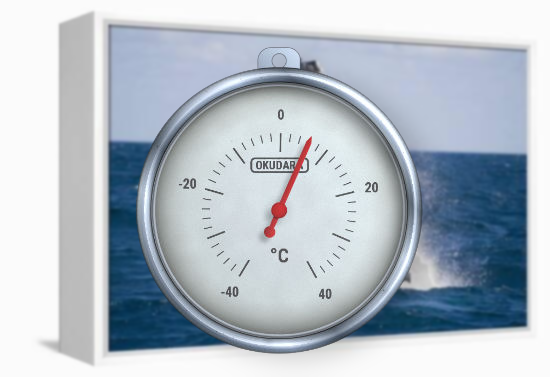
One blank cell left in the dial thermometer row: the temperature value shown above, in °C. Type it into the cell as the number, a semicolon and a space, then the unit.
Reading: 6; °C
